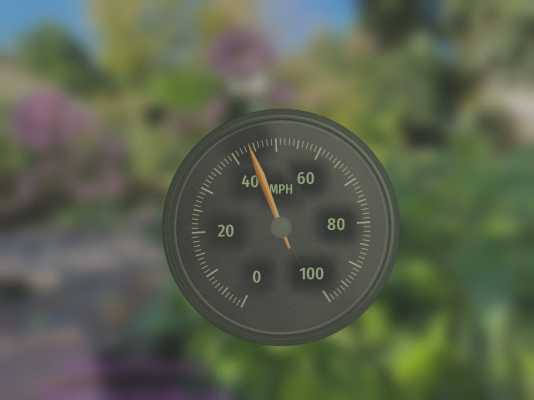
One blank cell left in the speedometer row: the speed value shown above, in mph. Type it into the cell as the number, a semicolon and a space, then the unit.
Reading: 44; mph
